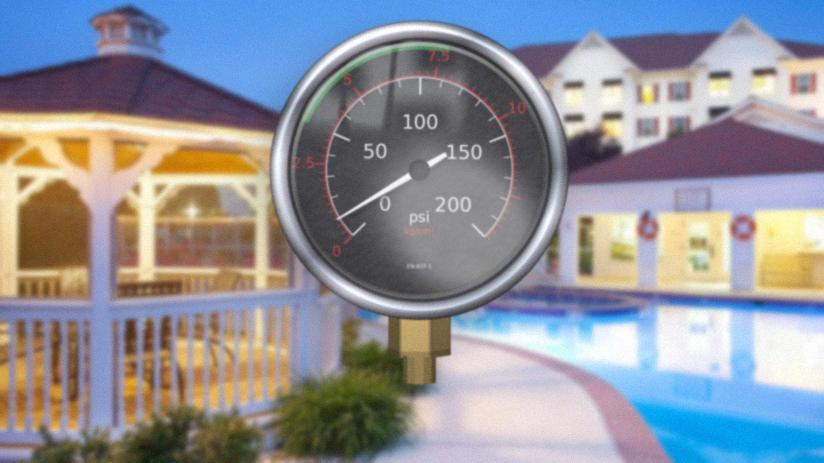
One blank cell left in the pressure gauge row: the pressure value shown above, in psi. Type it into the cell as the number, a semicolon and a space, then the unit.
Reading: 10; psi
